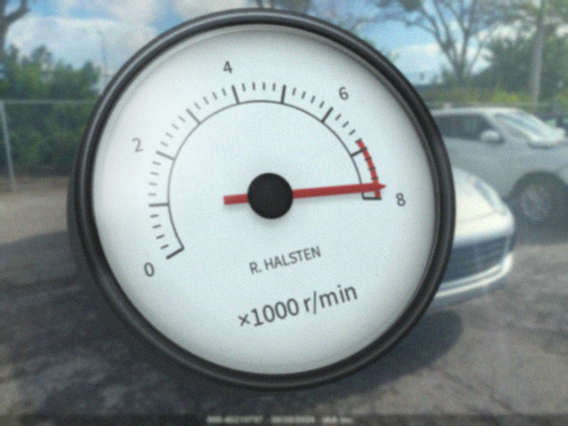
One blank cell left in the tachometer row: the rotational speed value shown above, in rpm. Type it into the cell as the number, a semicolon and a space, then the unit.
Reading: 7800; rpm
